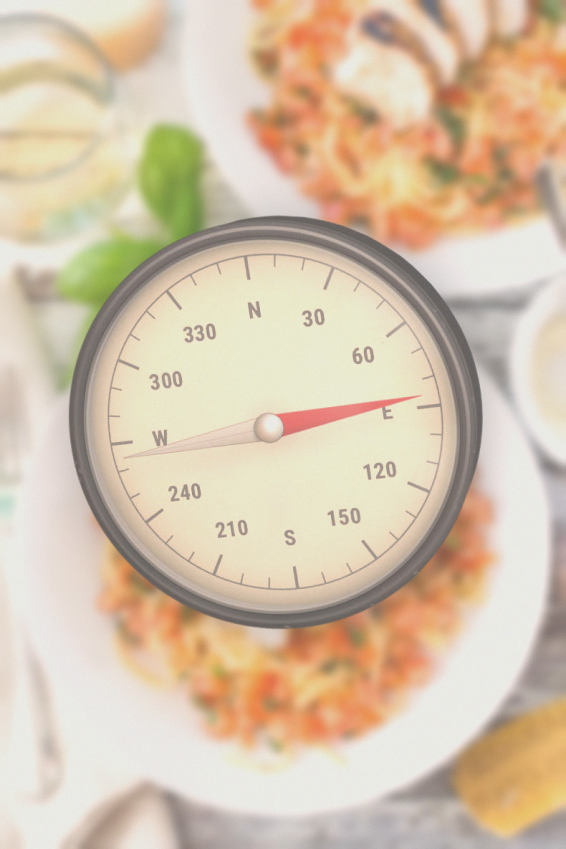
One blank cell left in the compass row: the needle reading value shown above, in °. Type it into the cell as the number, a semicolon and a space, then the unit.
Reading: 85; °
